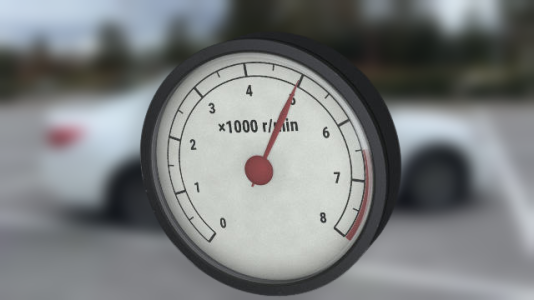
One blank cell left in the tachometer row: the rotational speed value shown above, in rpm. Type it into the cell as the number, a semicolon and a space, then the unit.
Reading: 5000; rpm
